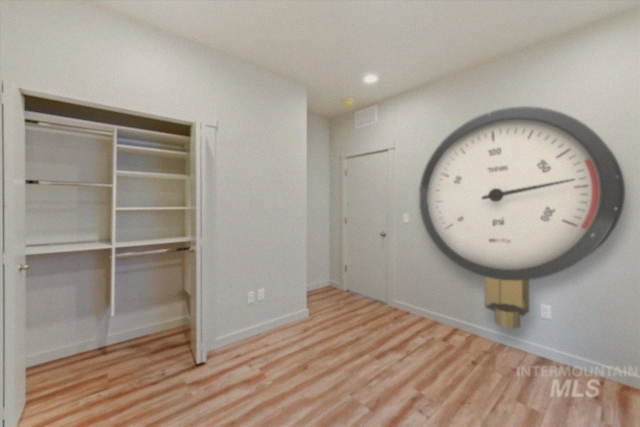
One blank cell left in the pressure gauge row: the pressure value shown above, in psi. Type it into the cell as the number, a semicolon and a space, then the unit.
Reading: 170; psi
